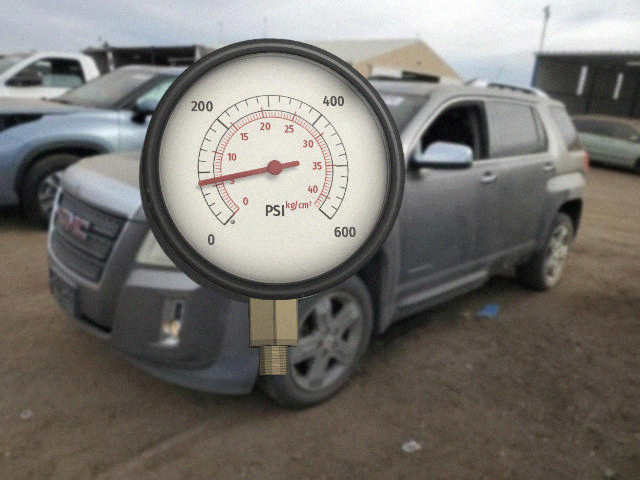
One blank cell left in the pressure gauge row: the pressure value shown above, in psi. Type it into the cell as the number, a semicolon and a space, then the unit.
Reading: 80; psi
